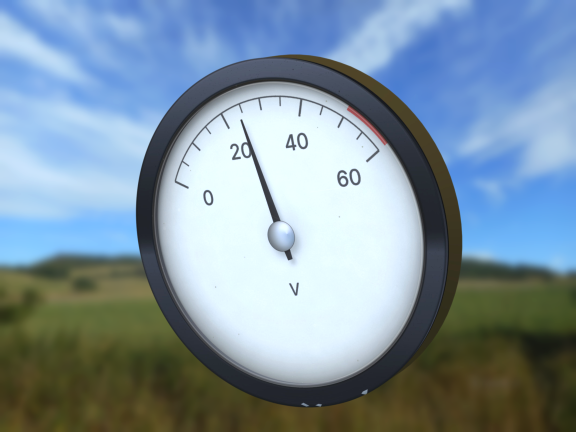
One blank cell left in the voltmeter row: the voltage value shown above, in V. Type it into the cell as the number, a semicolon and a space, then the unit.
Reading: 25; V
